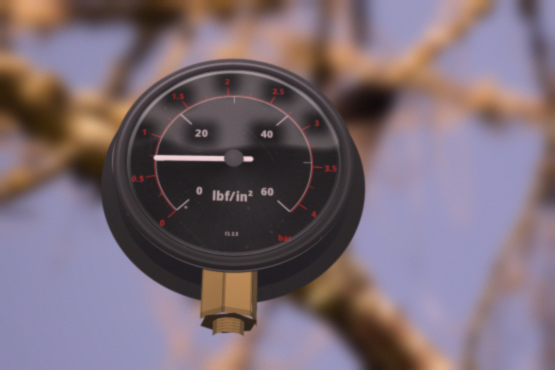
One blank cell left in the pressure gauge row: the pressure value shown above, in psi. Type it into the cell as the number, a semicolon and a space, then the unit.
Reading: 10; psi
